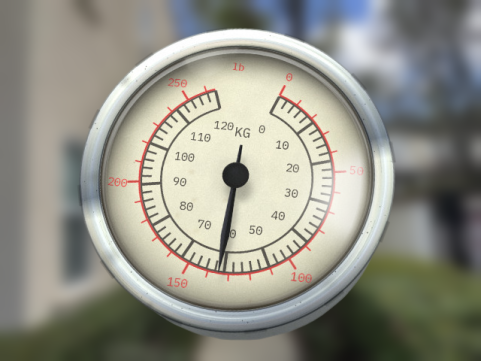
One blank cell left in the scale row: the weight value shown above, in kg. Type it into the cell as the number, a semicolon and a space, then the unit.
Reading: 61; kg
